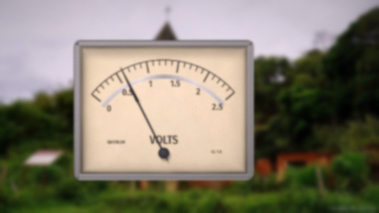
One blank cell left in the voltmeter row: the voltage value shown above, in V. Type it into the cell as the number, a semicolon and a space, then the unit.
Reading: 0.6; V
